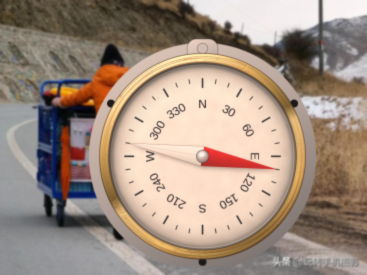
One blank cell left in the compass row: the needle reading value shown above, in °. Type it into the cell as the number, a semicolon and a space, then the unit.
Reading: 100; °
